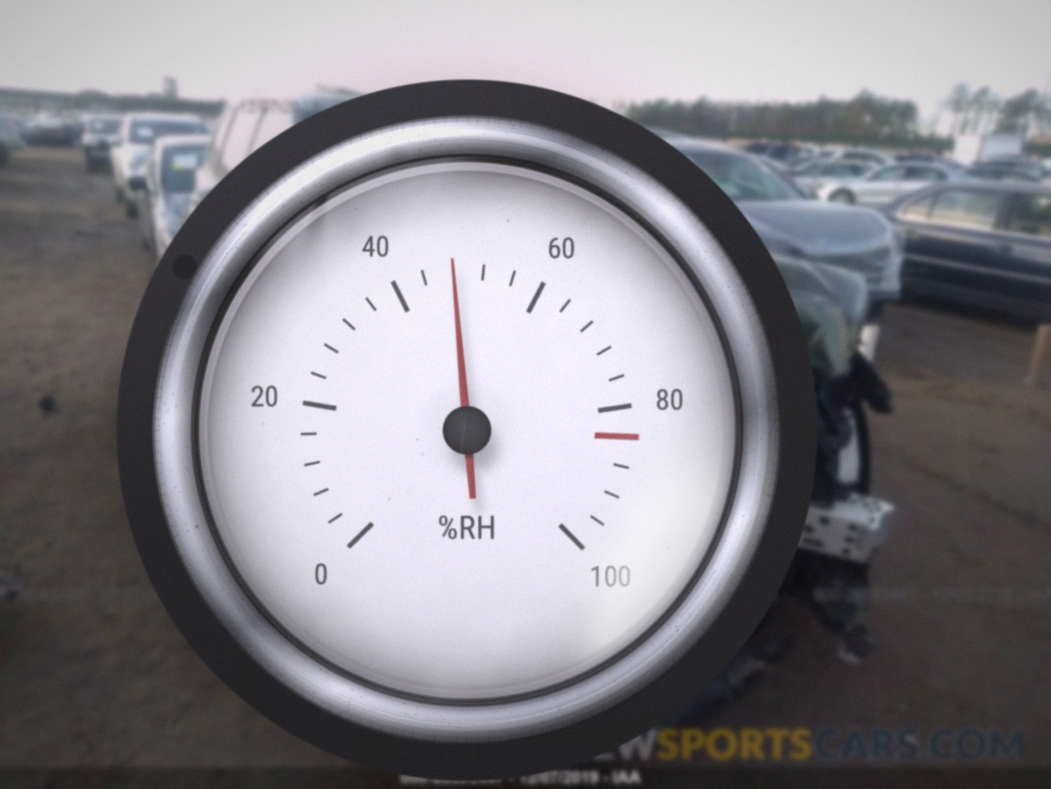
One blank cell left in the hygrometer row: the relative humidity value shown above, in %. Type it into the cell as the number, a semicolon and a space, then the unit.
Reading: 48; %
